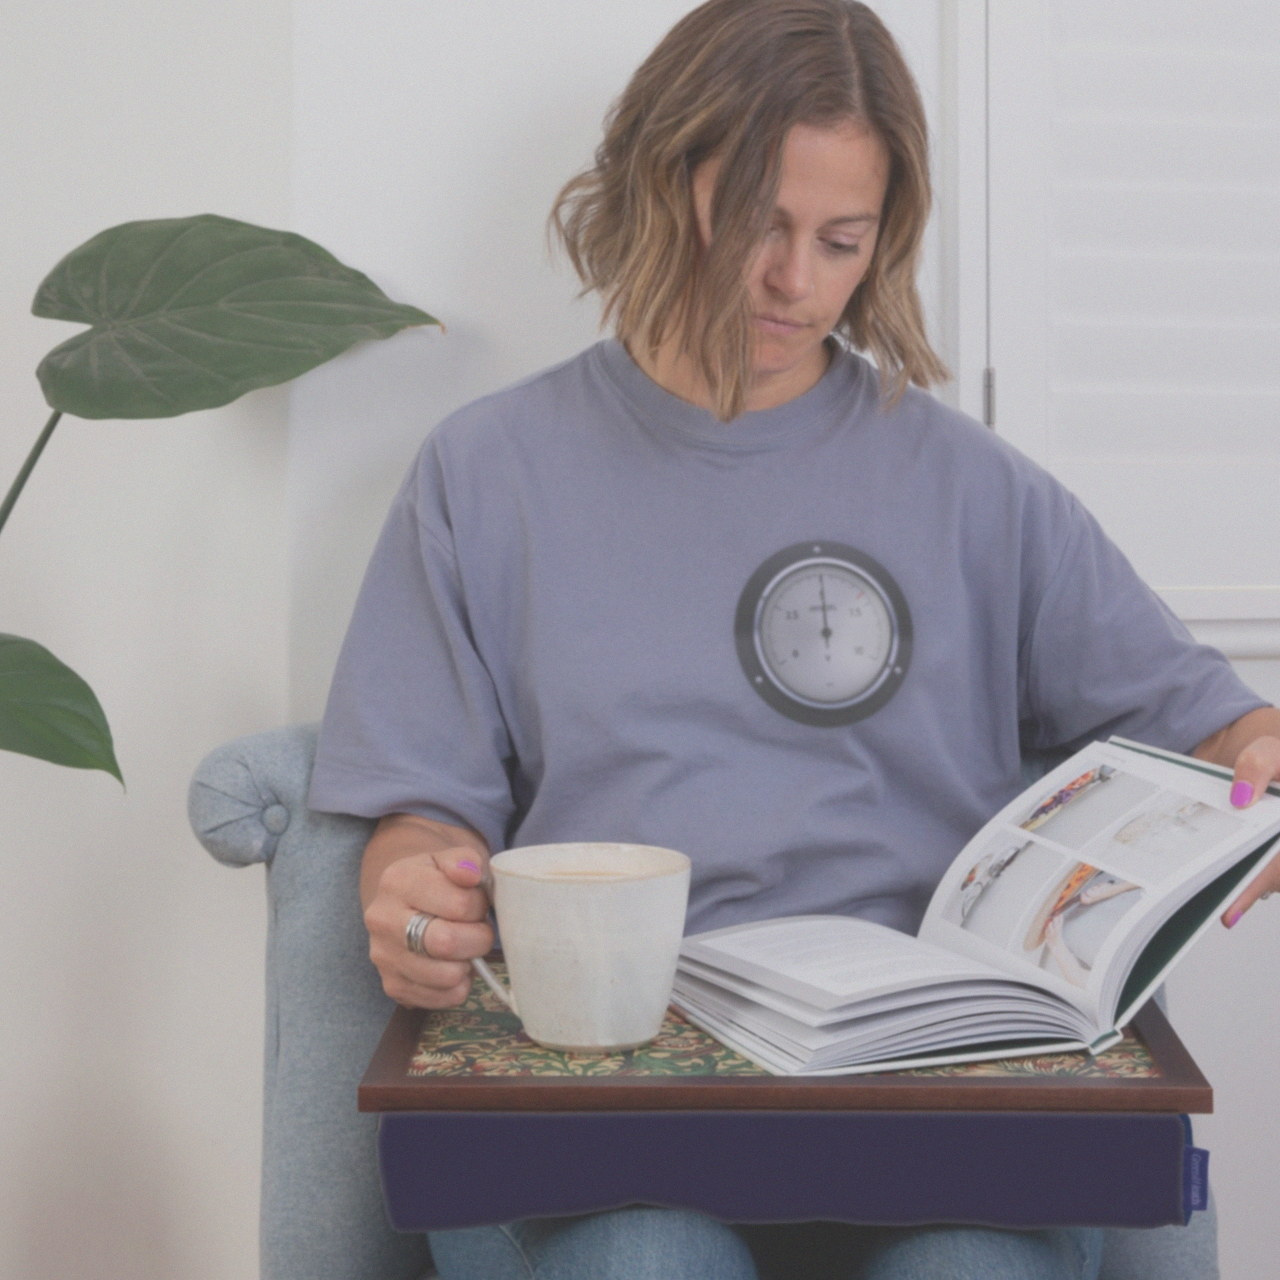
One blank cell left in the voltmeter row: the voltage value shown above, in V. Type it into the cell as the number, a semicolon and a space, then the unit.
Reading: 5; V
